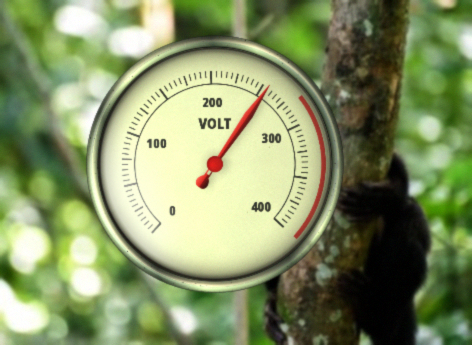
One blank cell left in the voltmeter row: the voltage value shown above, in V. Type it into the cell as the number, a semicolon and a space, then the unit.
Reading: 255; V
